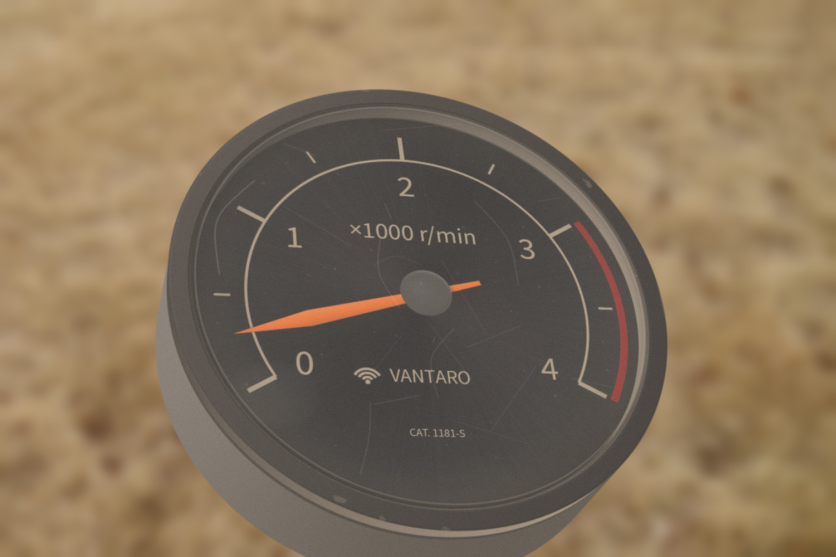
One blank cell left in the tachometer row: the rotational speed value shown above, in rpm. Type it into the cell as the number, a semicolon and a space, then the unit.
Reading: 250; rpm
